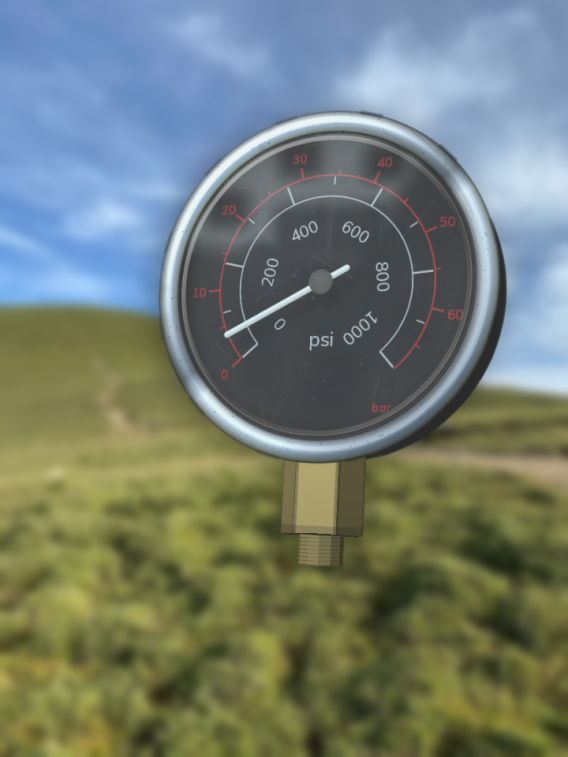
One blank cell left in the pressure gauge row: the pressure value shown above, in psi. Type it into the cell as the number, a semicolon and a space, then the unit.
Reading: 50; psi
